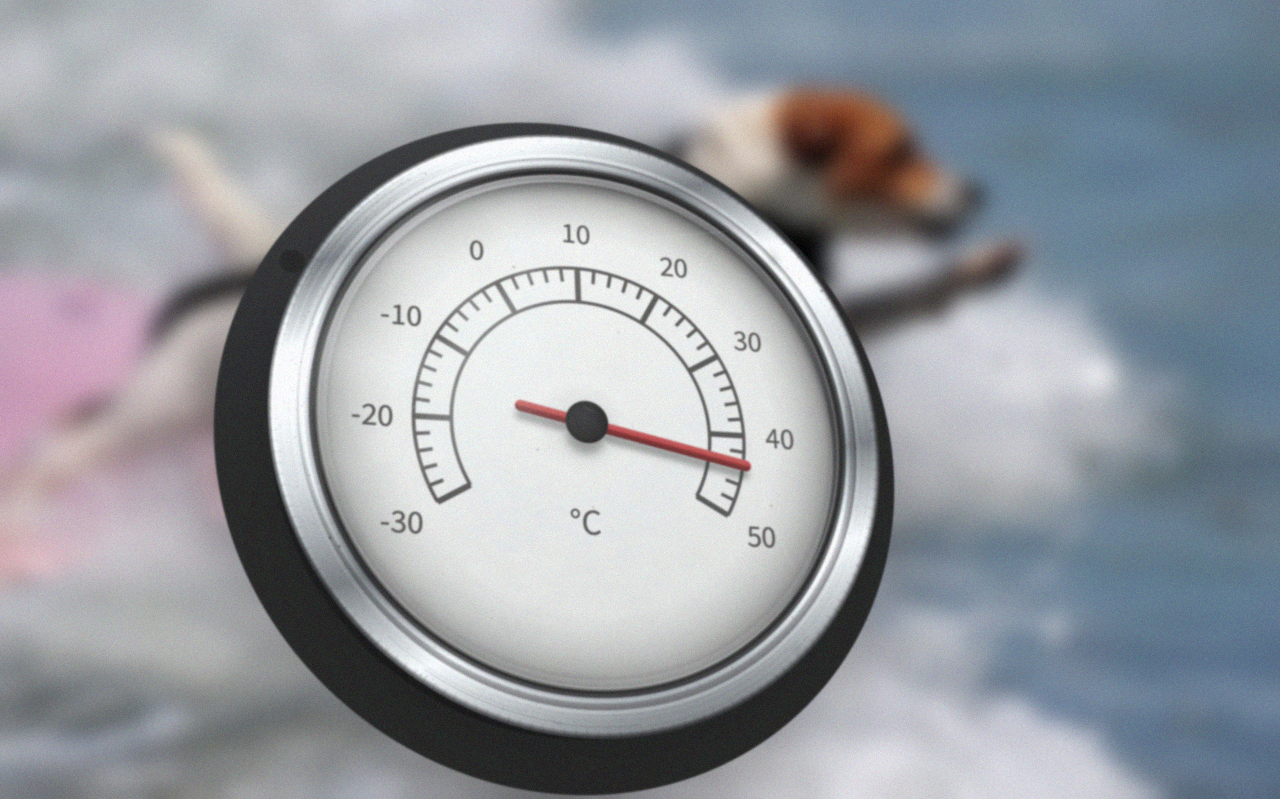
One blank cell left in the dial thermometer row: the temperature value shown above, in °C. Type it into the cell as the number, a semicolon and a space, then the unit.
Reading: 44; °C
